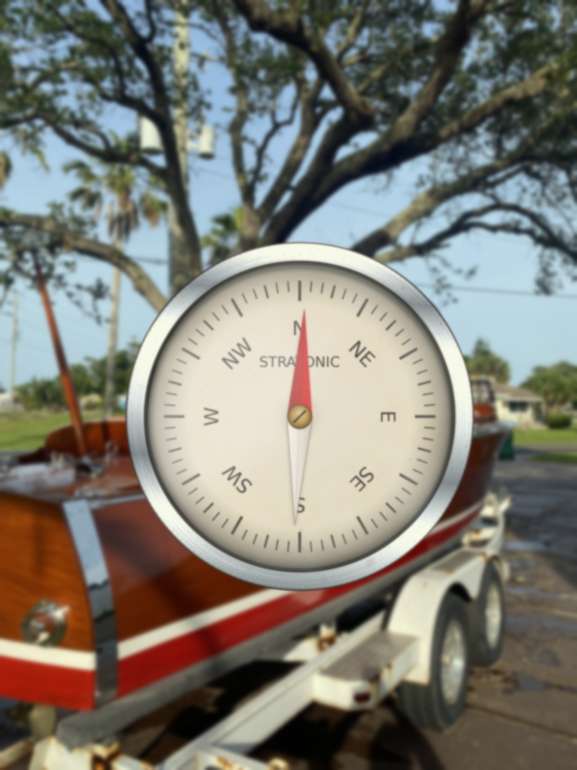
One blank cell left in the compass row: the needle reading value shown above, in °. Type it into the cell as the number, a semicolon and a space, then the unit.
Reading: 2.5; °
